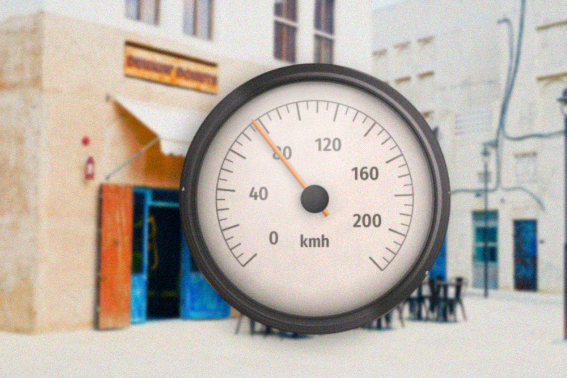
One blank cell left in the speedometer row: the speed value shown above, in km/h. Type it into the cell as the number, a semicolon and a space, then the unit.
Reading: 77.5; km/h
